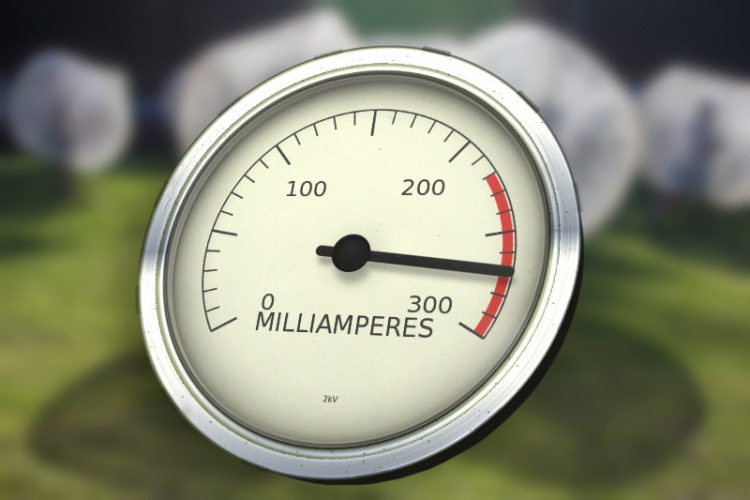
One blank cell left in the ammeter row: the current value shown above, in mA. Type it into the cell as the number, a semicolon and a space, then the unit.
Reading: 270; mA
